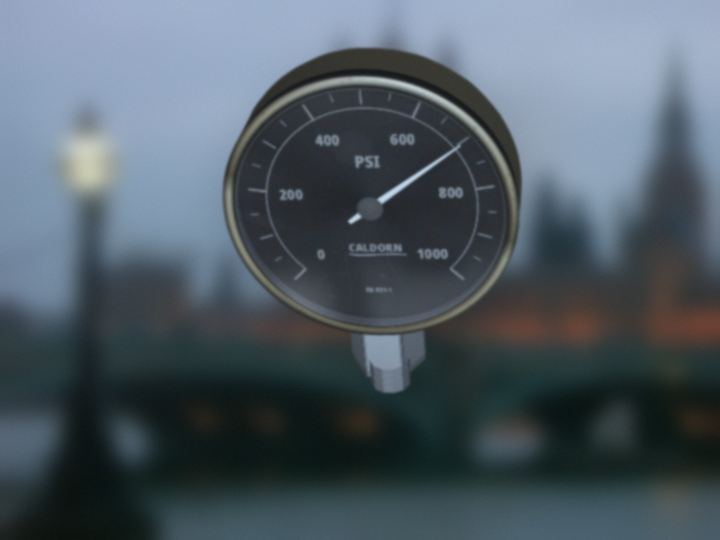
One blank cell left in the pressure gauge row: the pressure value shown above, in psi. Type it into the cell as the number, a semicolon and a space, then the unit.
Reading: 700; psi
